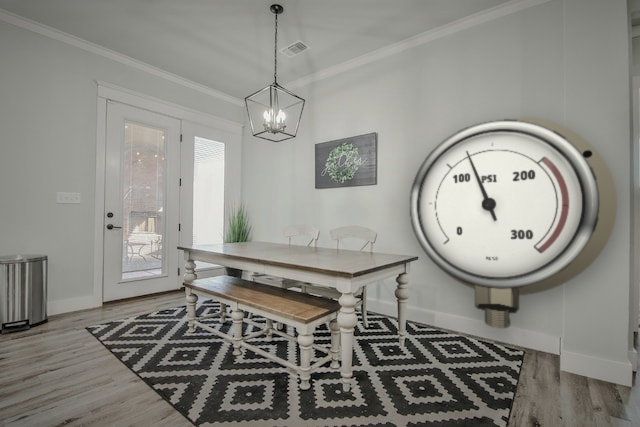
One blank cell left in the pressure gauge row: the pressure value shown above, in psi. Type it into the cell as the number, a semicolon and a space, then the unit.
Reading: 125; psi
